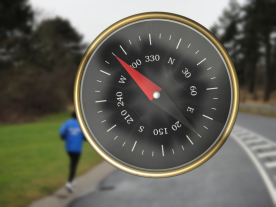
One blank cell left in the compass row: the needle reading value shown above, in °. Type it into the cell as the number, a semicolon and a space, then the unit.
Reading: 290; °
